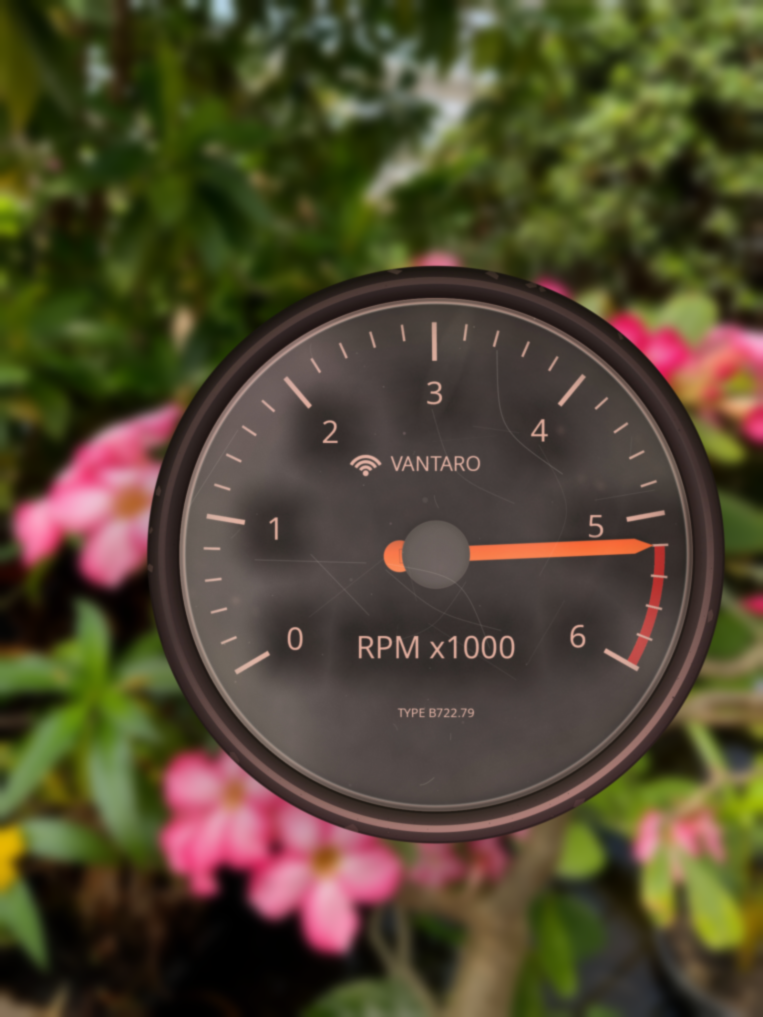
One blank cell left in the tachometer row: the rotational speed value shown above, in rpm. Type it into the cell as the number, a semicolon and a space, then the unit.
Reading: 5200; rpm
